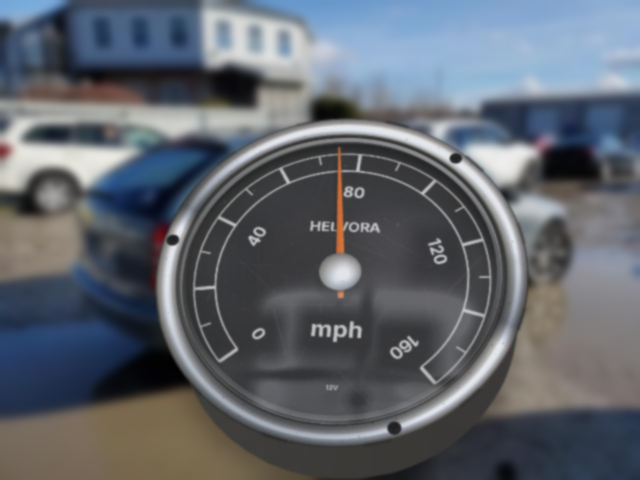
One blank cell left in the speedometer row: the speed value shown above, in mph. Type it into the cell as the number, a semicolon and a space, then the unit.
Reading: 75; mph
